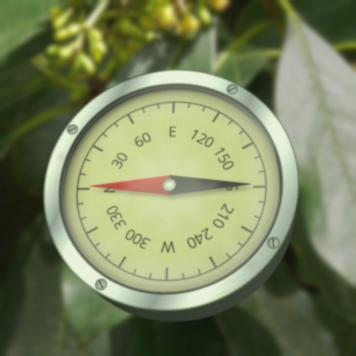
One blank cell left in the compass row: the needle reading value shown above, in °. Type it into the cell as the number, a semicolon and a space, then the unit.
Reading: 0; °
